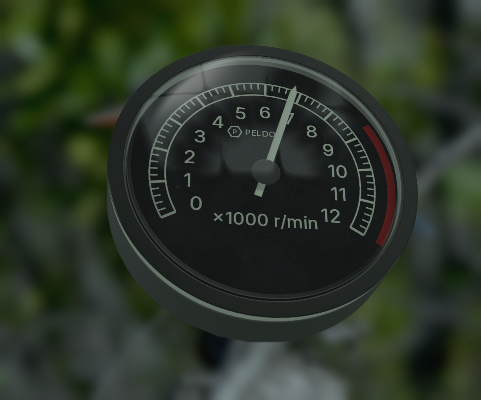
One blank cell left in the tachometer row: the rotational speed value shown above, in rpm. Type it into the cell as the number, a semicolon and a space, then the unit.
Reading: 6800; rpm
